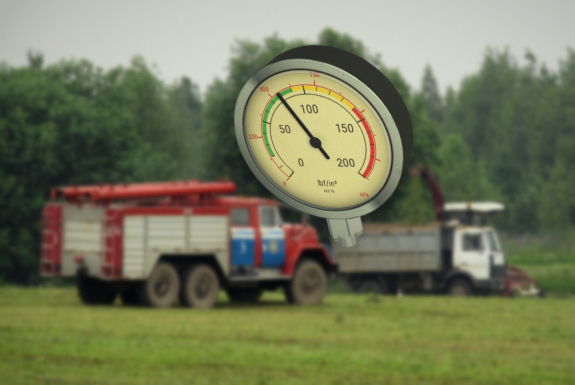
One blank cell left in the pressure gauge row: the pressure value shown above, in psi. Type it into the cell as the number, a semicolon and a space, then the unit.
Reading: 80; psi
